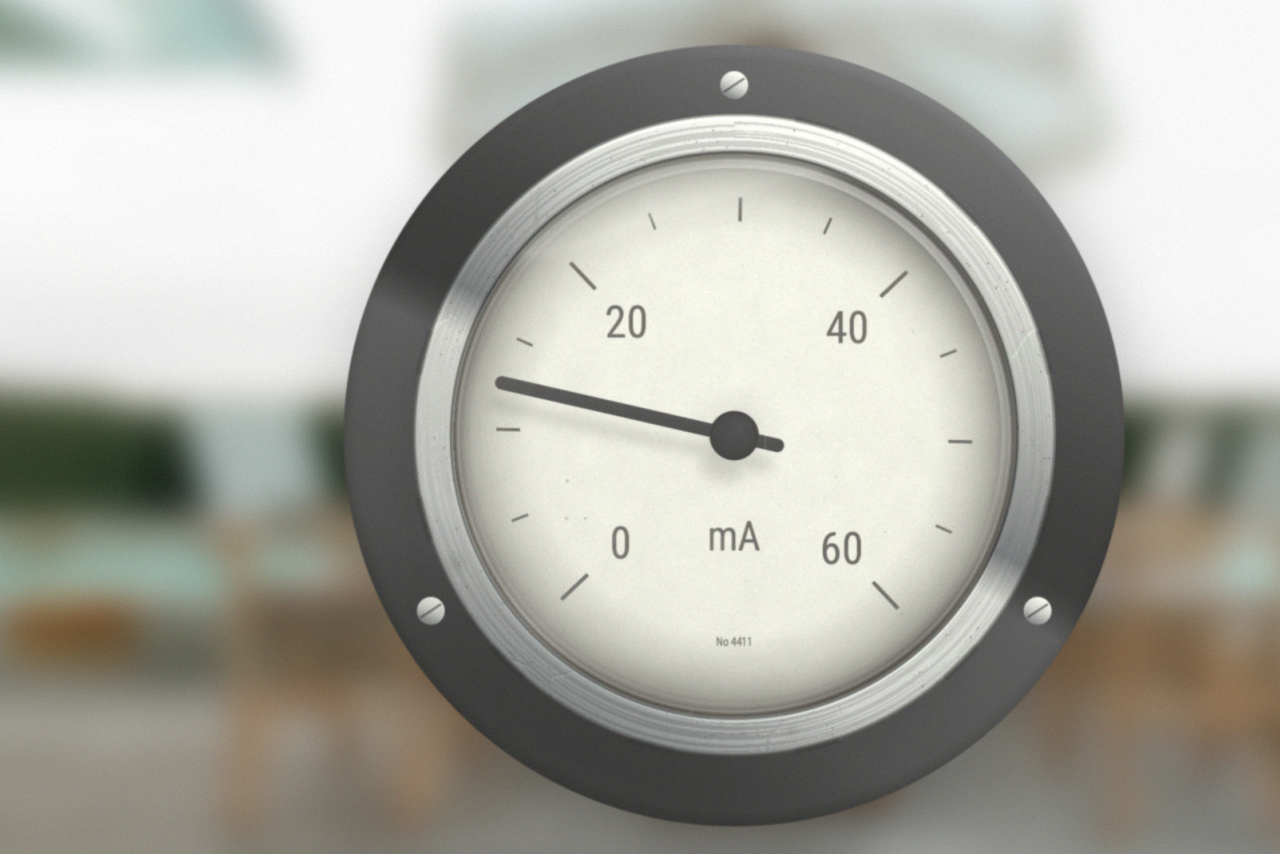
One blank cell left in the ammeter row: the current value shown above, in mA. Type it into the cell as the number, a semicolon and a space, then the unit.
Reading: 12.5; mA
